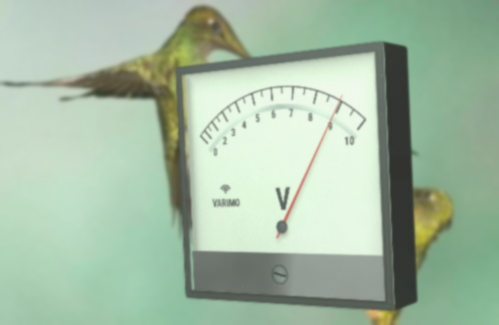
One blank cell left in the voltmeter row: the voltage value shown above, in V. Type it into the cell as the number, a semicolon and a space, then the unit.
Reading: 9; V
